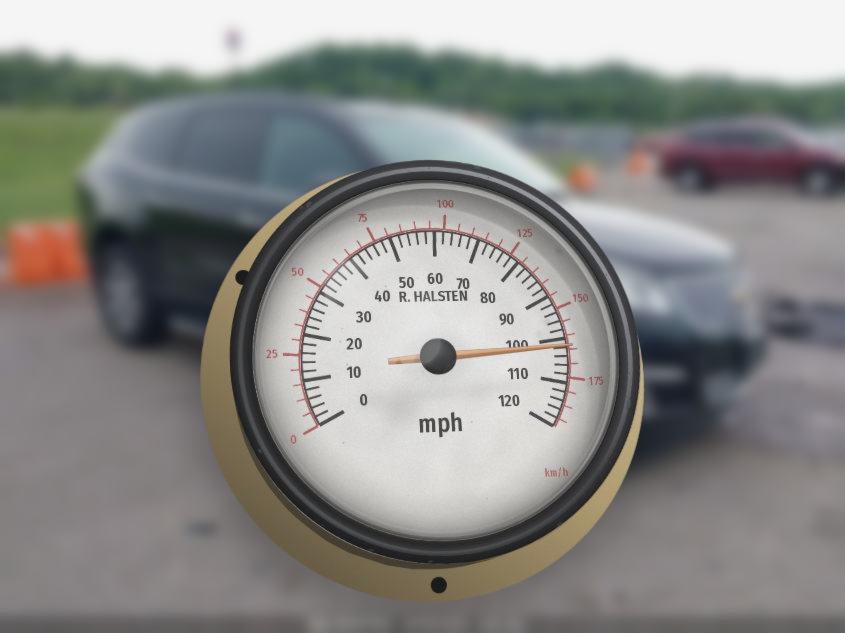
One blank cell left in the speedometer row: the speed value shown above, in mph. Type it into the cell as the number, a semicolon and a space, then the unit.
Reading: 102; mph
